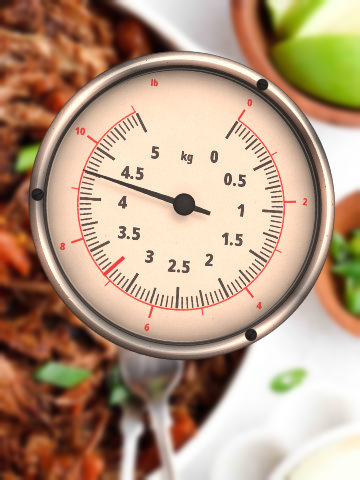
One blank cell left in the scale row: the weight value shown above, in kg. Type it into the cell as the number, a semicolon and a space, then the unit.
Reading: 4.25; kg
